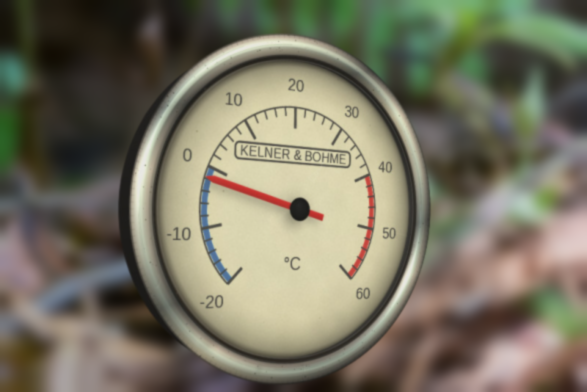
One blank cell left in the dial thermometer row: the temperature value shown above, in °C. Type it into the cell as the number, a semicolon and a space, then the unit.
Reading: -2; °C
